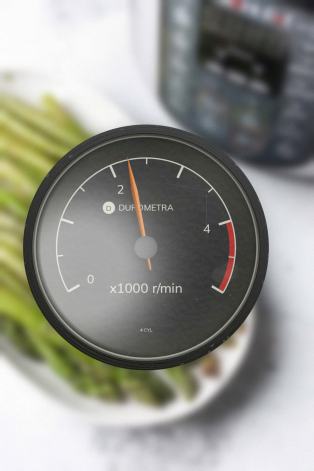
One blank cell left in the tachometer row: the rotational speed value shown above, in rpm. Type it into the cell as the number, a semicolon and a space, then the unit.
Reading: 2250; rpm
